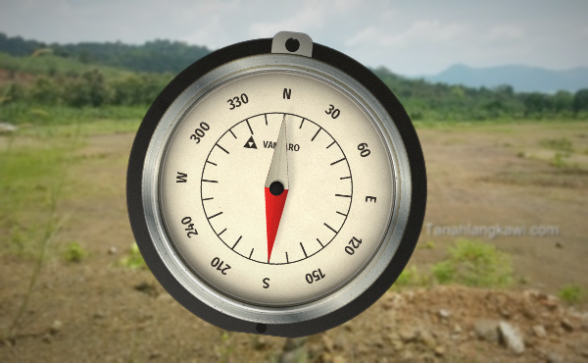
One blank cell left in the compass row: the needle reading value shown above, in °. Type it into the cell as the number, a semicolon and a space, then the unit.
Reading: 180; °
